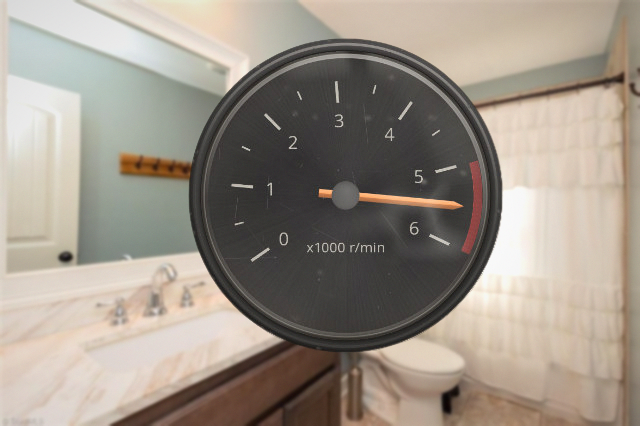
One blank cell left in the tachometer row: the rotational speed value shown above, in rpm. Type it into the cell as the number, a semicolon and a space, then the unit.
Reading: 5500; rpm
